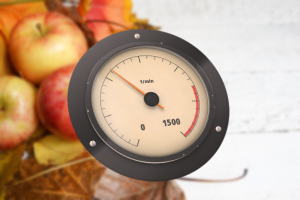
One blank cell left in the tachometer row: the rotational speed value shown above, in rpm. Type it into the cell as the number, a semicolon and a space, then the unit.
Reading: 550; rpm
